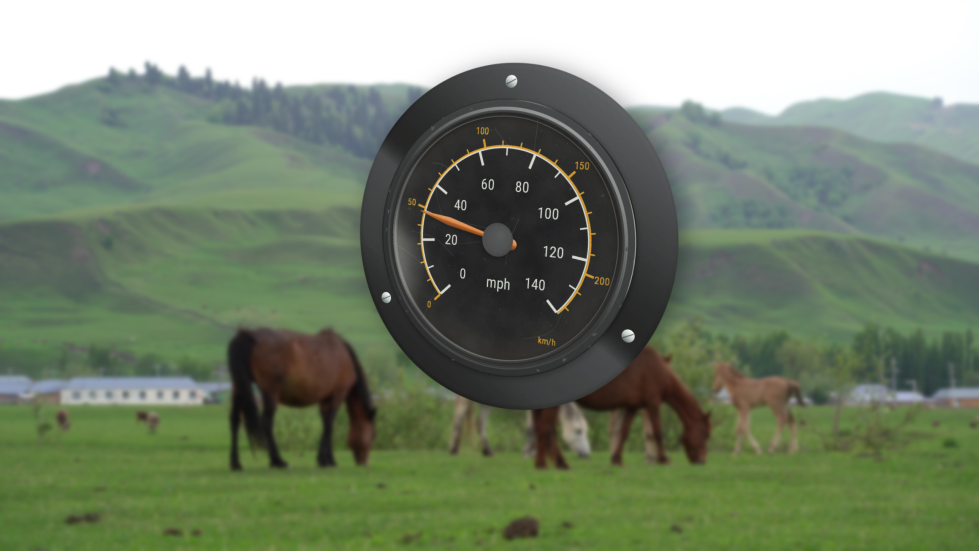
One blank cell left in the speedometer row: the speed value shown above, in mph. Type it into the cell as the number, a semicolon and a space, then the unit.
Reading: 30; mph
